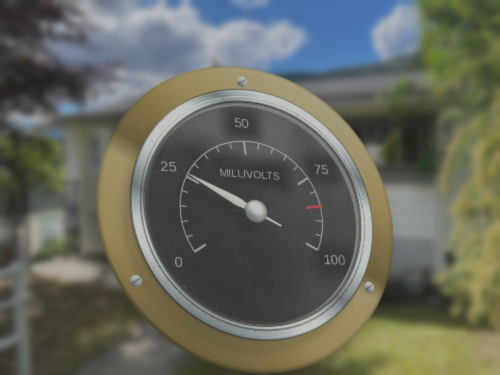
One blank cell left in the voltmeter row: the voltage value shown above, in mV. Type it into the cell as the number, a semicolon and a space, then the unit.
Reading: 25; mV
